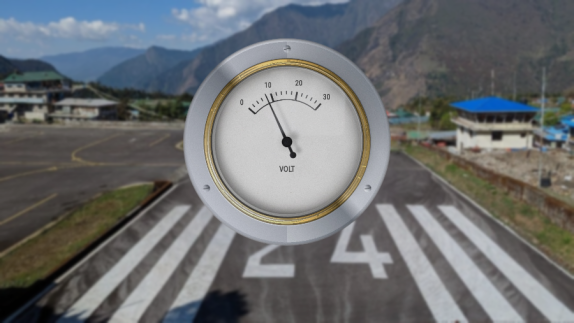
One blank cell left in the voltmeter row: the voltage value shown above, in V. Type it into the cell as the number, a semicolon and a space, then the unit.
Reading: 8; V
